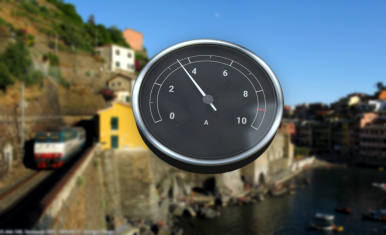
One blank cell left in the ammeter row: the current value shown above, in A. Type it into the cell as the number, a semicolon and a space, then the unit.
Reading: 3.5; A
